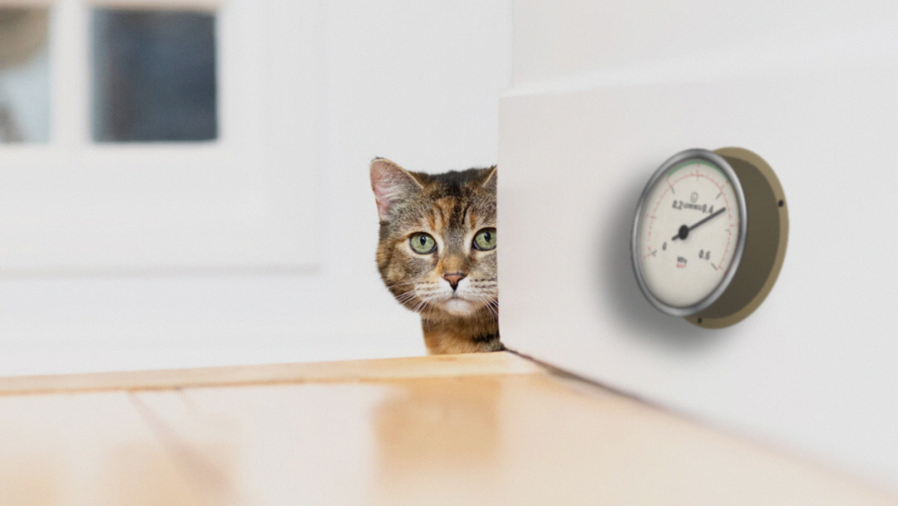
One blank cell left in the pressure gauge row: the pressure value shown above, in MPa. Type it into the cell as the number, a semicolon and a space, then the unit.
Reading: 0.45; MPa
